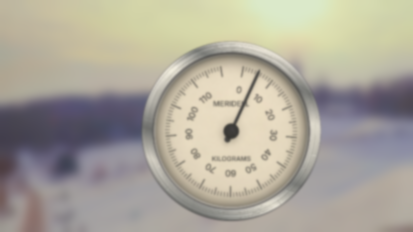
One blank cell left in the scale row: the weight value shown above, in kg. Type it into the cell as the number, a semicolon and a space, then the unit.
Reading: 5; kg
